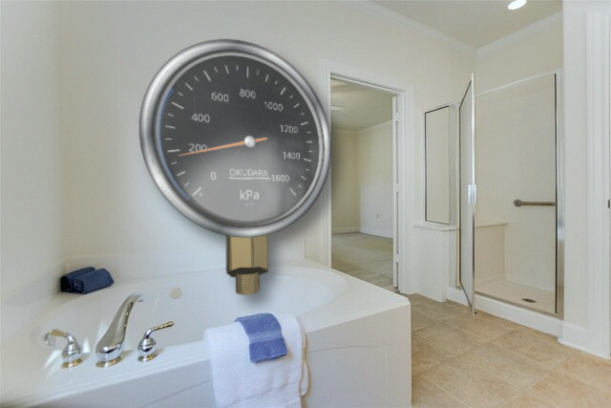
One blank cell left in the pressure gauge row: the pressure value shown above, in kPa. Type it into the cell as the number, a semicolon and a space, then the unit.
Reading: 175; kPa
